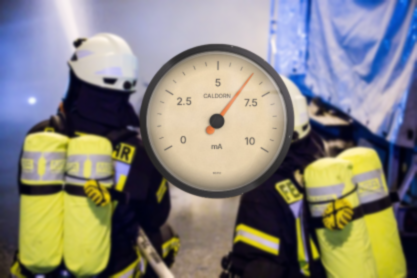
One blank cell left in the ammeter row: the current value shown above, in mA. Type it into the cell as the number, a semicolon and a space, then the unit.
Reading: 6.5; mA
